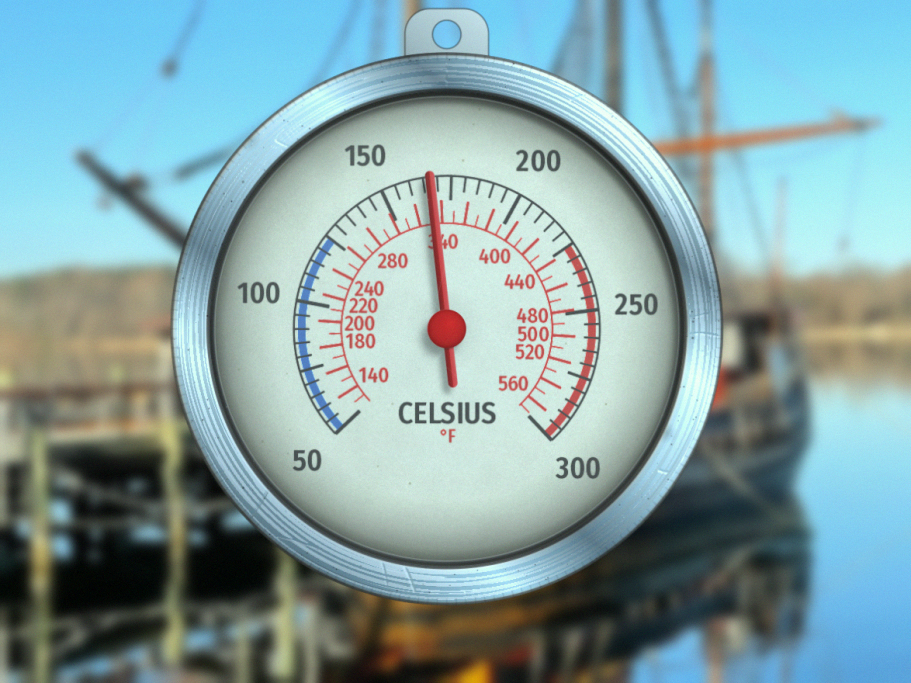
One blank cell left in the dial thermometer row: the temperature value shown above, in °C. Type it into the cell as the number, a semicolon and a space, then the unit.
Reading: 167.5; °C
